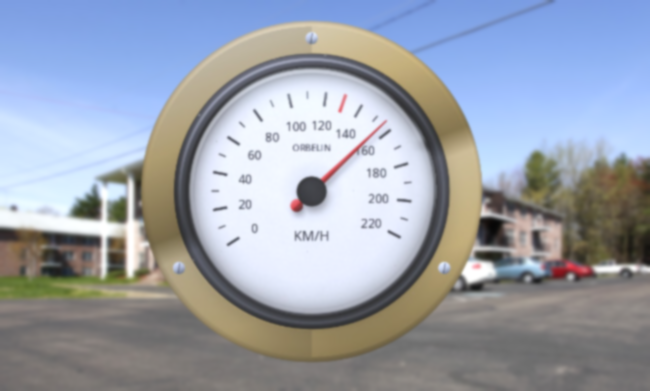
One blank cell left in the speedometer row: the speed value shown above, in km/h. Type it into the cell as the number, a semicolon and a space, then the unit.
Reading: 155; km/h
